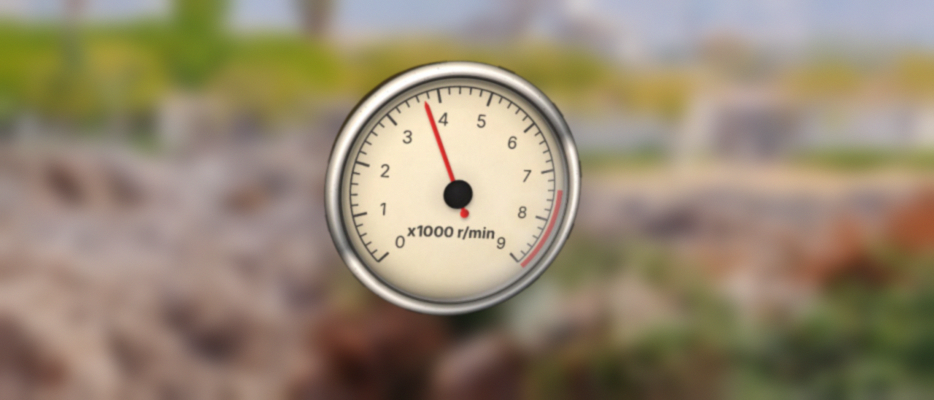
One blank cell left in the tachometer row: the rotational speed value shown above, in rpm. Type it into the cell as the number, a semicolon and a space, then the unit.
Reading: 3700; rpm
